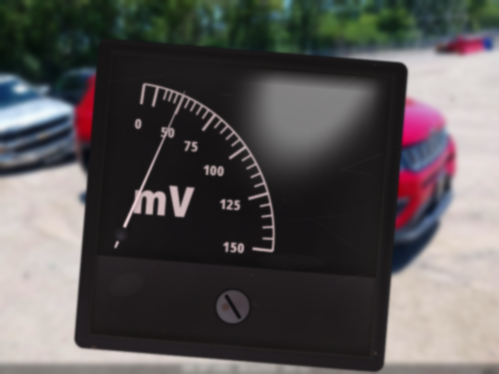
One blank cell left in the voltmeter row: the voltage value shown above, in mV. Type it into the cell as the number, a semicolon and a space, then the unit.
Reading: 50; mV
